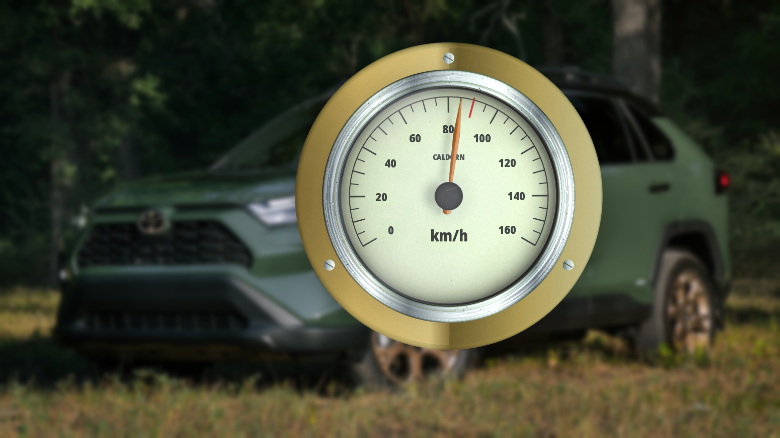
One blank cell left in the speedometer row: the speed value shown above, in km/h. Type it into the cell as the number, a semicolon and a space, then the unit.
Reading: 85; km/h
